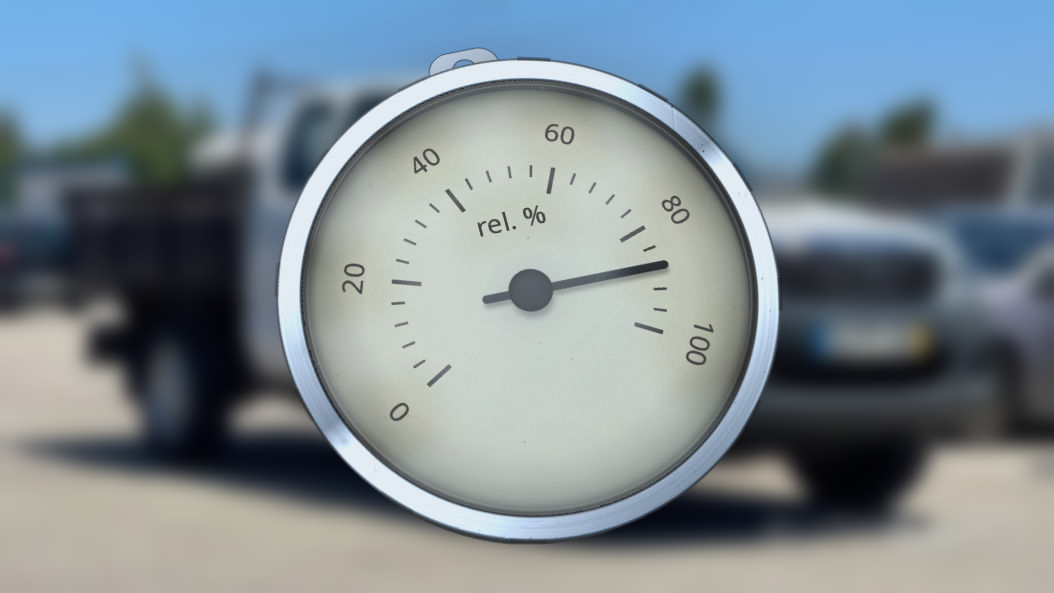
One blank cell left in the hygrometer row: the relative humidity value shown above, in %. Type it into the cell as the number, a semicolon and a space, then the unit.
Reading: 88; %
